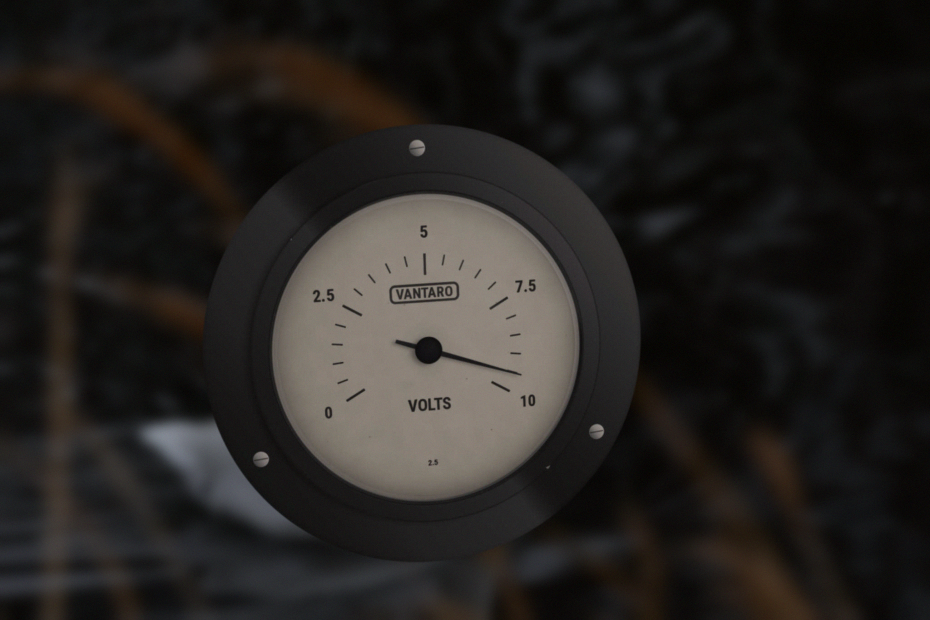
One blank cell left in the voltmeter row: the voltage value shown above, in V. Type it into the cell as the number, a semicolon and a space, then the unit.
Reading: 9.5; V
